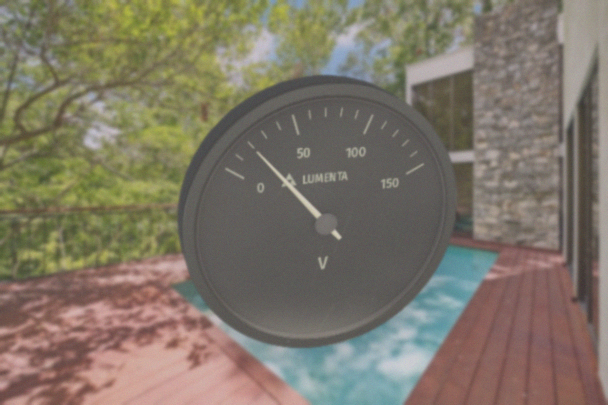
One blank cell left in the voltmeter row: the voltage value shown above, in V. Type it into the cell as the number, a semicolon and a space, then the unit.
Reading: 20; V
